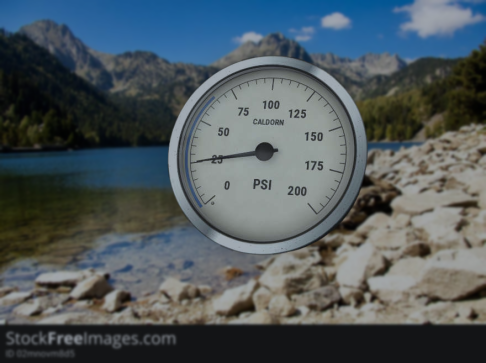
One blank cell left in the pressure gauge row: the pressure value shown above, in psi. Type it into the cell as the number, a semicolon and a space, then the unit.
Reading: 25; psi
